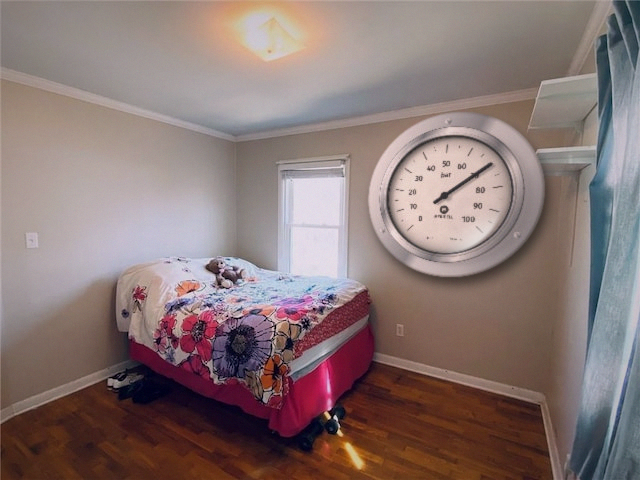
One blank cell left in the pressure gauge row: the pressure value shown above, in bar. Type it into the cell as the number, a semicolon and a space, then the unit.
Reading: 70; bar
